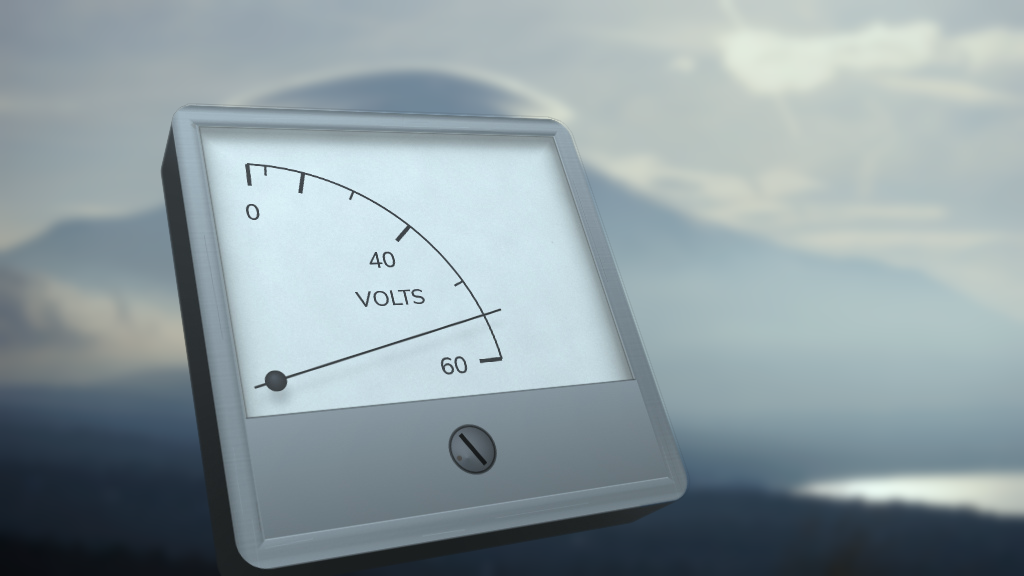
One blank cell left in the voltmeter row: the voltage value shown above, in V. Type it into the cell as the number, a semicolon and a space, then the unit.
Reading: 55; V
